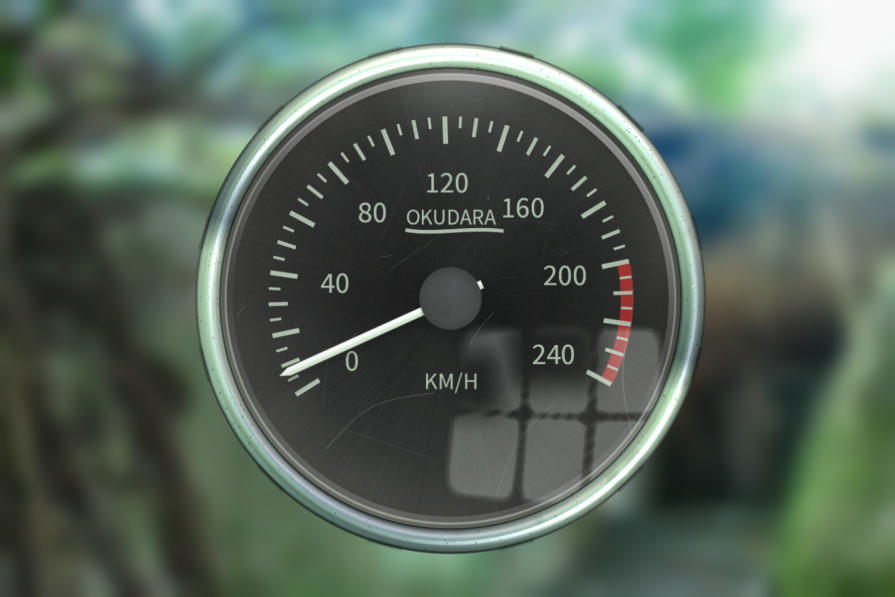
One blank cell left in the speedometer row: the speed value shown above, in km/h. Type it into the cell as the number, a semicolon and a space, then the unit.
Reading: 7.5; km/h
